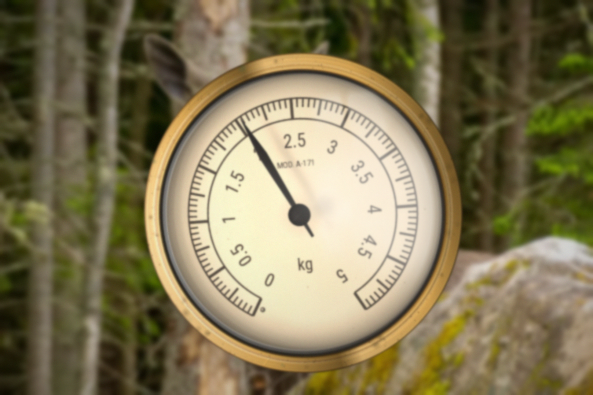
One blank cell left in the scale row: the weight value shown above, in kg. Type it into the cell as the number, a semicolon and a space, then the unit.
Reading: 2.05; kg
